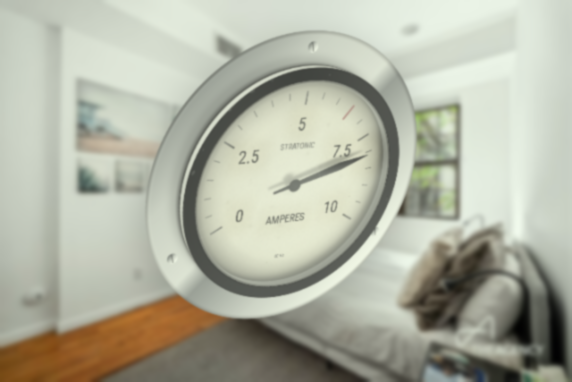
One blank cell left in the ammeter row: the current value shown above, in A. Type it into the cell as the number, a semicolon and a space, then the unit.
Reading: 8; A
